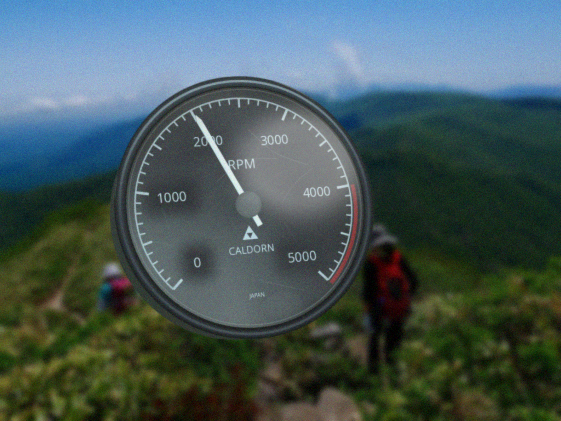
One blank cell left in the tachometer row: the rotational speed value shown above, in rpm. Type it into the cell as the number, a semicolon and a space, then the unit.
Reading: 2000; rpm
